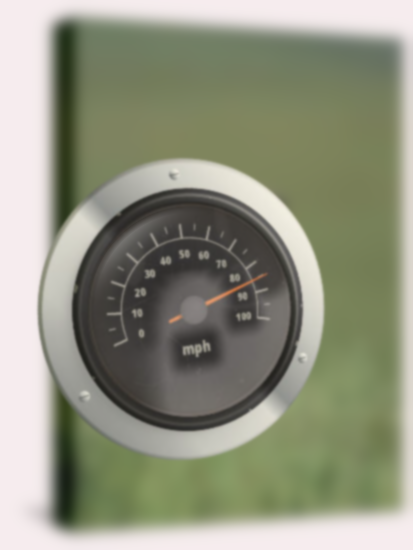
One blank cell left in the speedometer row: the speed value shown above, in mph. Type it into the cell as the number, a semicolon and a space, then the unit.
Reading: 85; mph
